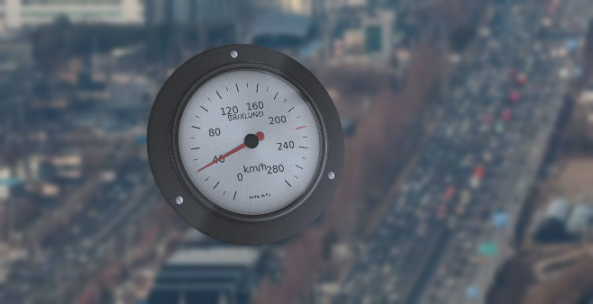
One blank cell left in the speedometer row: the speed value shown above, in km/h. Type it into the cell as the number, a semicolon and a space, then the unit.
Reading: 40; km/h
